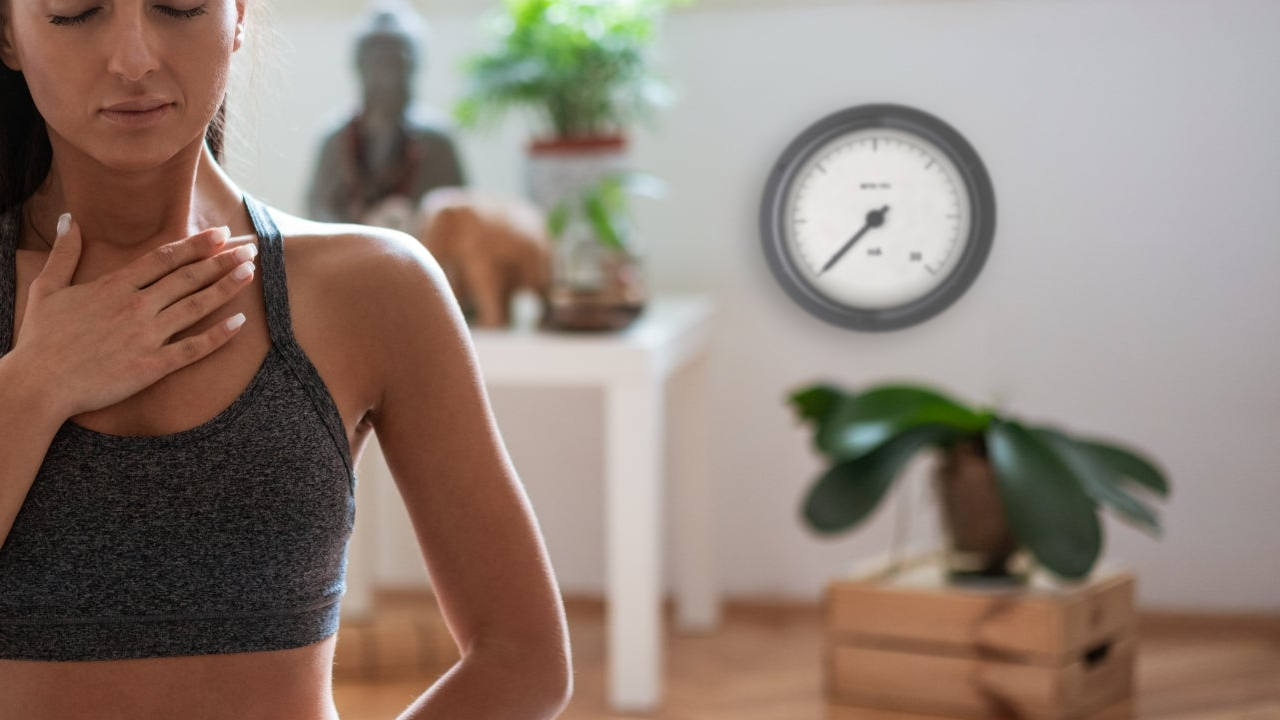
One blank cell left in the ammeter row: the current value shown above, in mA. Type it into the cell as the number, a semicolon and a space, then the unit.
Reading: 0; mA
